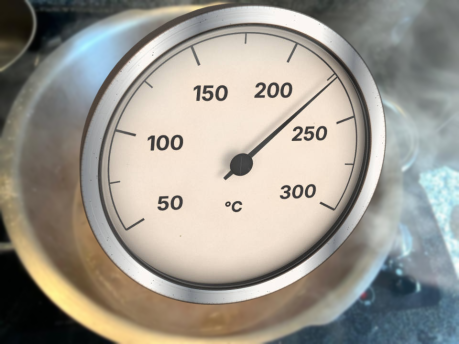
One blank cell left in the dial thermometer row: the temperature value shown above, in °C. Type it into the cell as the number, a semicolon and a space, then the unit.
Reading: 225; °C
